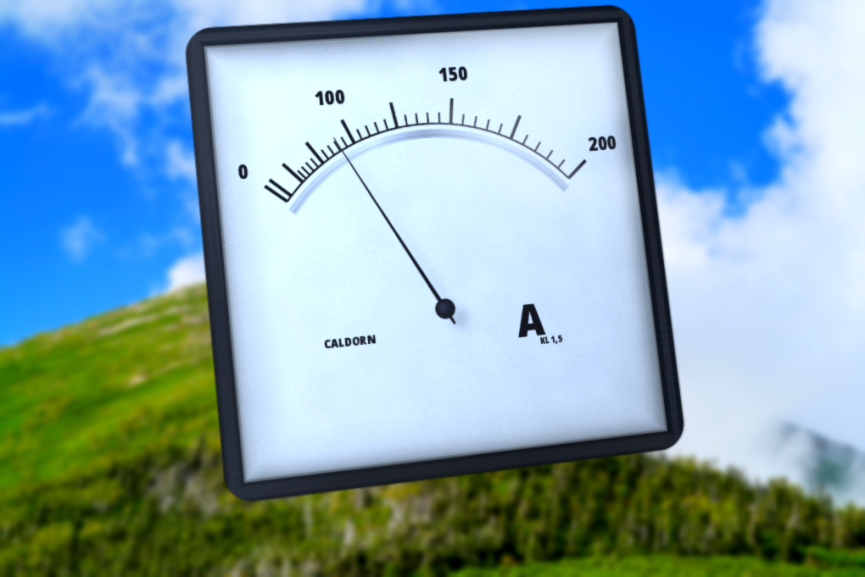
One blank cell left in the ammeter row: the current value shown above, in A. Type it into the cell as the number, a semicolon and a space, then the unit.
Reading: 90; A
